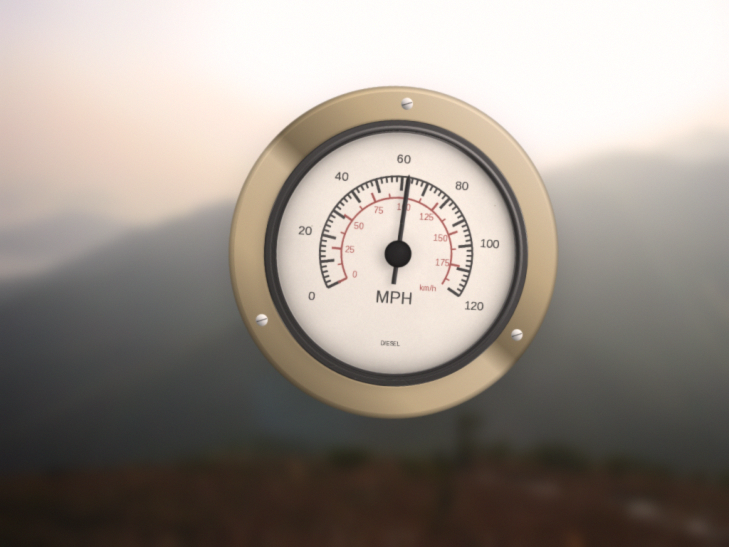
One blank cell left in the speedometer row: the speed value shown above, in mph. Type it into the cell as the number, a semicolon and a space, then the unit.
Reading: 62; mph
